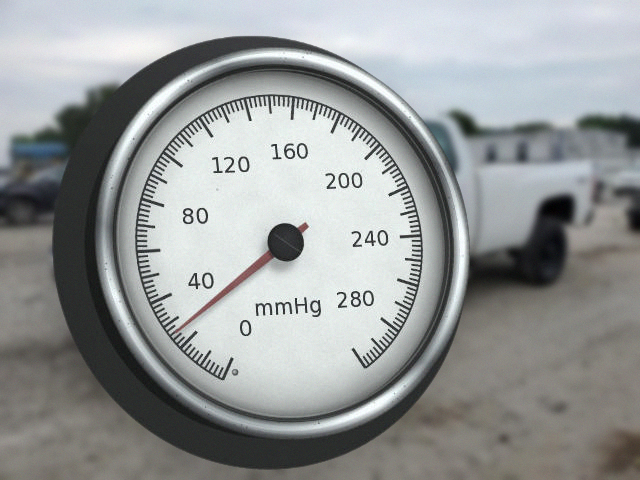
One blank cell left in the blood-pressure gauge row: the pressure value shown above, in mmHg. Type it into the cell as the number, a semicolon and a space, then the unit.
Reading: 26; mmHg
